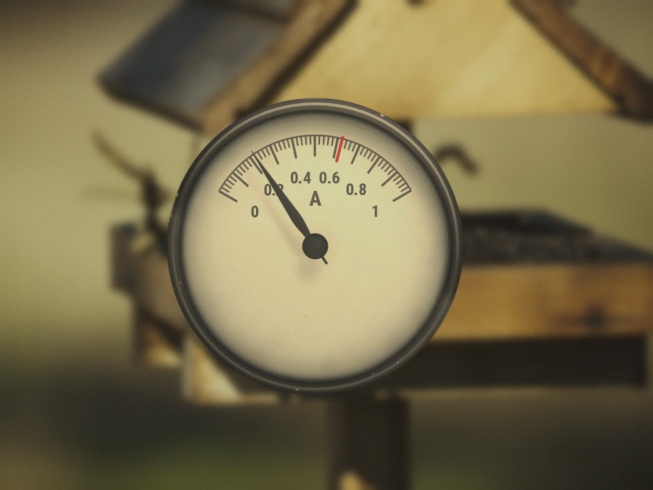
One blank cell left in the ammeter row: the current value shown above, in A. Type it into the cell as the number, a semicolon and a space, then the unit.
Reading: 0.22; A
